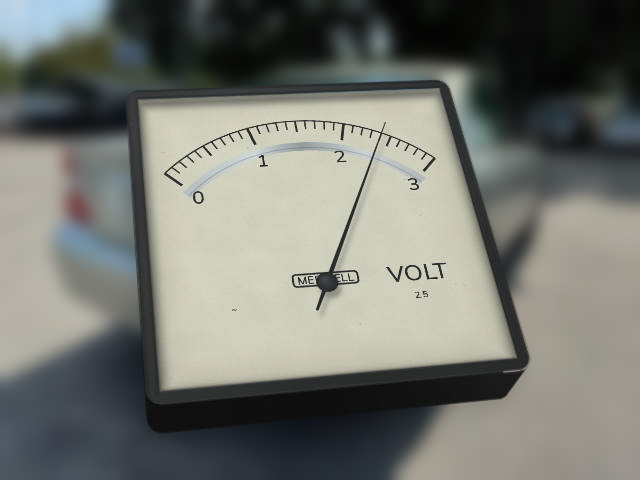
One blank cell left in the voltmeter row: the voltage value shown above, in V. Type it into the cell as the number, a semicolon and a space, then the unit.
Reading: 2.4; V
